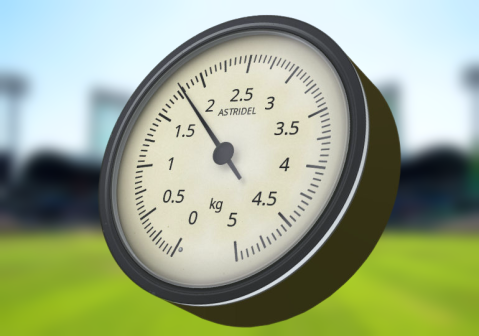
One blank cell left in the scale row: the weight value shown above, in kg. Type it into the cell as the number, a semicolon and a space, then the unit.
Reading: 1.8; kg
